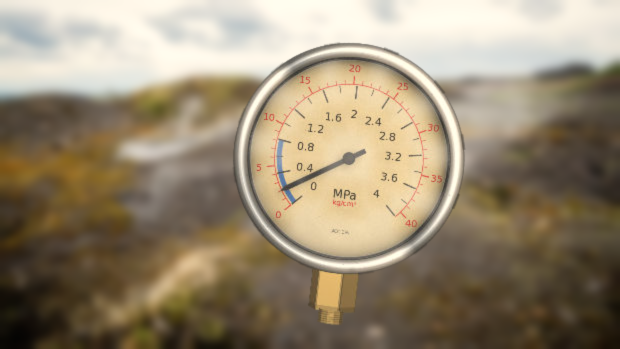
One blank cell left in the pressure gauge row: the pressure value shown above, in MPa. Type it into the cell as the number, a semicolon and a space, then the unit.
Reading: 0.2; MPa
